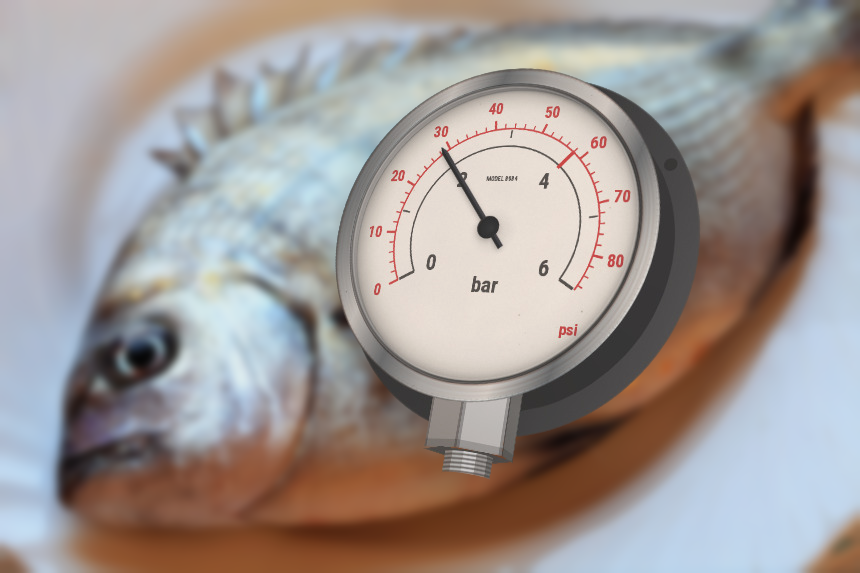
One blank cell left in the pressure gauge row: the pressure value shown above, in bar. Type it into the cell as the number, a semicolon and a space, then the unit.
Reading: 2; bar
